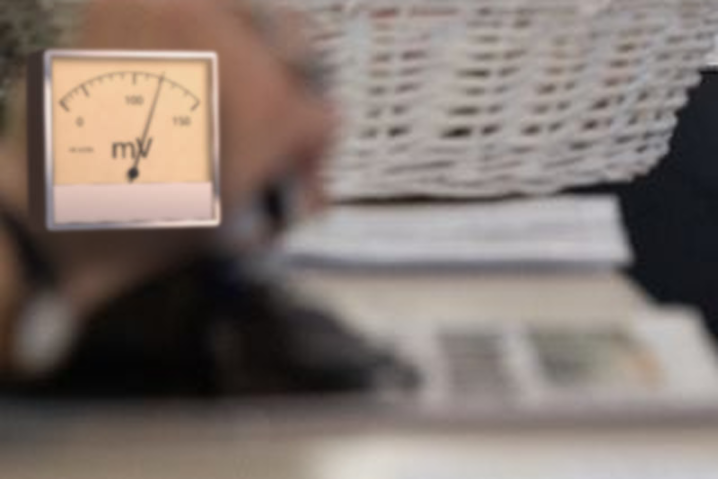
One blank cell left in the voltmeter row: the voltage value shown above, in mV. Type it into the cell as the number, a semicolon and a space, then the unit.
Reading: 120; mV
